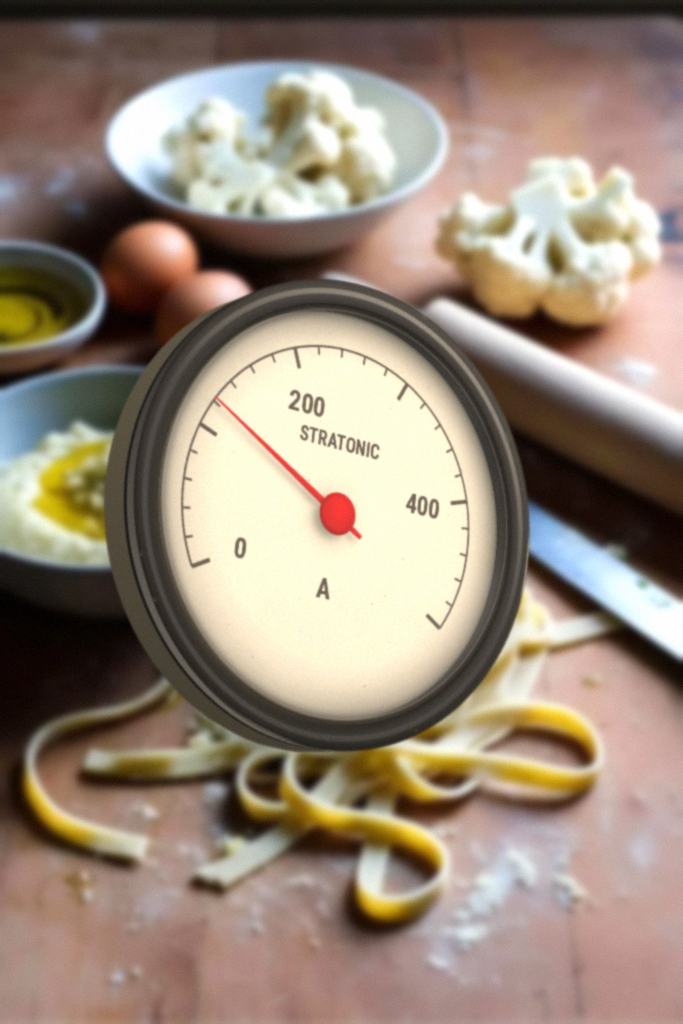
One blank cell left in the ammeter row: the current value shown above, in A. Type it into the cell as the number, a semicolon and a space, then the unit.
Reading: 120; A
